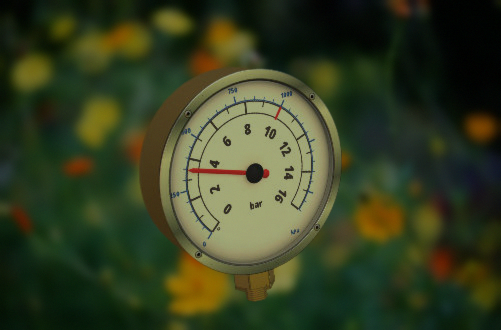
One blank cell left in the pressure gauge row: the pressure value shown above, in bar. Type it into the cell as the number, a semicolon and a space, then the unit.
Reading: 3.5; bar
